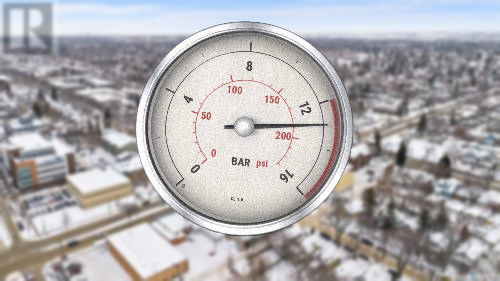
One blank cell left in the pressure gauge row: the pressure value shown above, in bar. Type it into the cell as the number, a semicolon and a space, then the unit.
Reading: 13; bar
